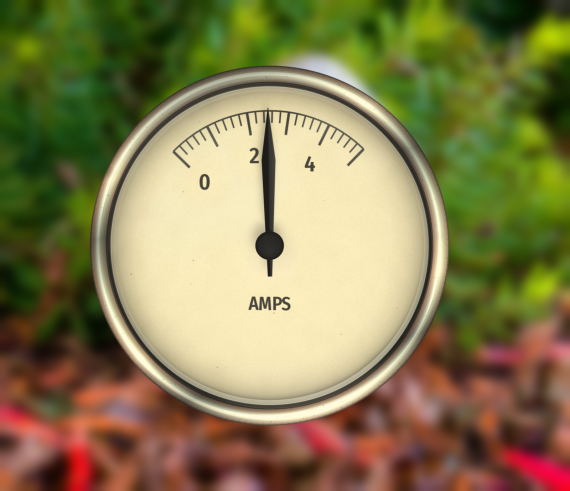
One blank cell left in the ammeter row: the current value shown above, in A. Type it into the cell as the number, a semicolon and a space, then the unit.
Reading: 2.5; A
